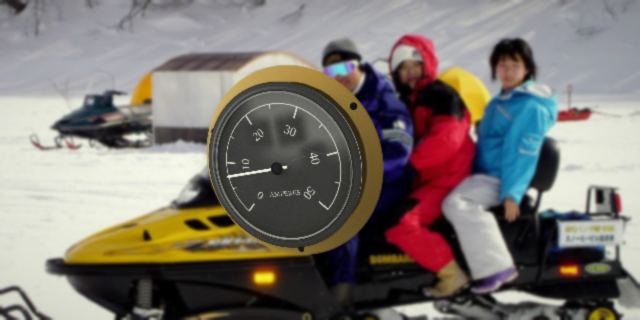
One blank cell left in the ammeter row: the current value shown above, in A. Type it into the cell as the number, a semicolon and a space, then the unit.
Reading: 7.5; A
